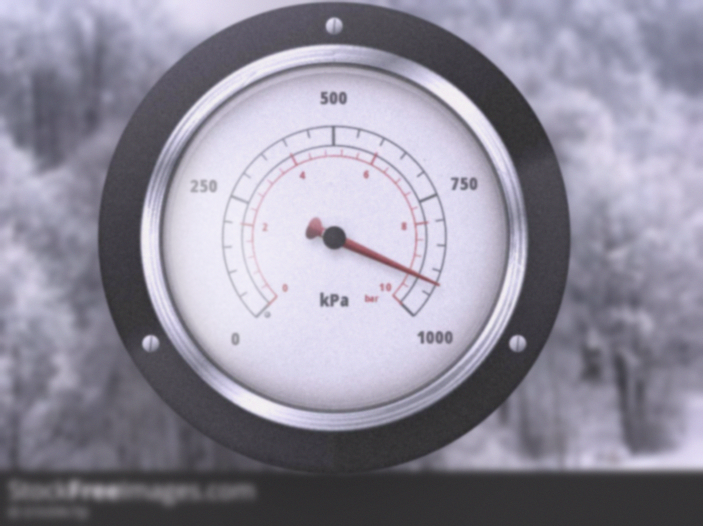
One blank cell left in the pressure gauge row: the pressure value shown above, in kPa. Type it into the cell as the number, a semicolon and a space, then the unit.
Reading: 925; kPa
